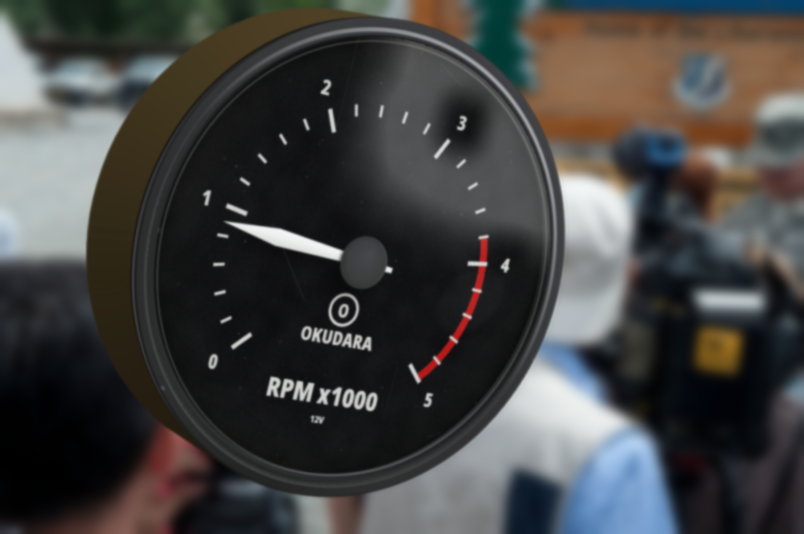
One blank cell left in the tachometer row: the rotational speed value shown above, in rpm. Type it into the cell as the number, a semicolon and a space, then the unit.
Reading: 900; rpm
